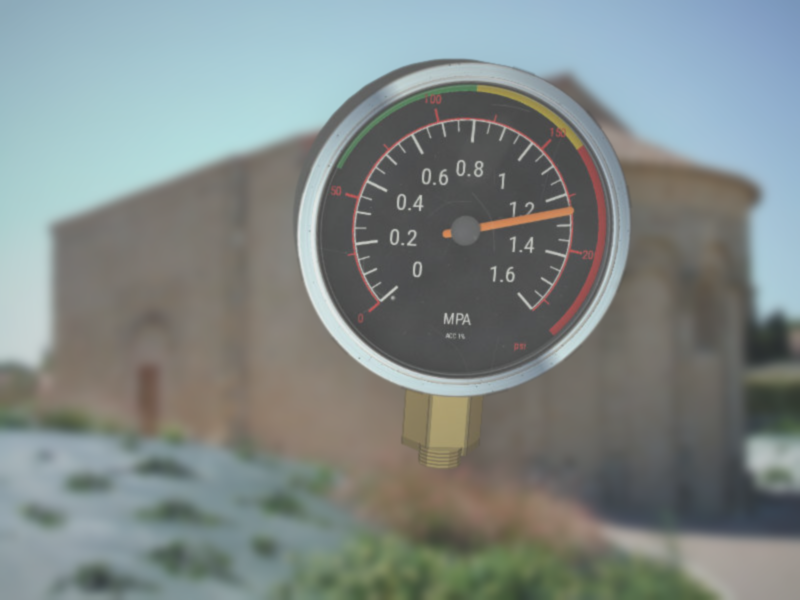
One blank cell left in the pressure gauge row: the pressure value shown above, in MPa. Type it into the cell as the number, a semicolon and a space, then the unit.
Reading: 1.25; MPa
